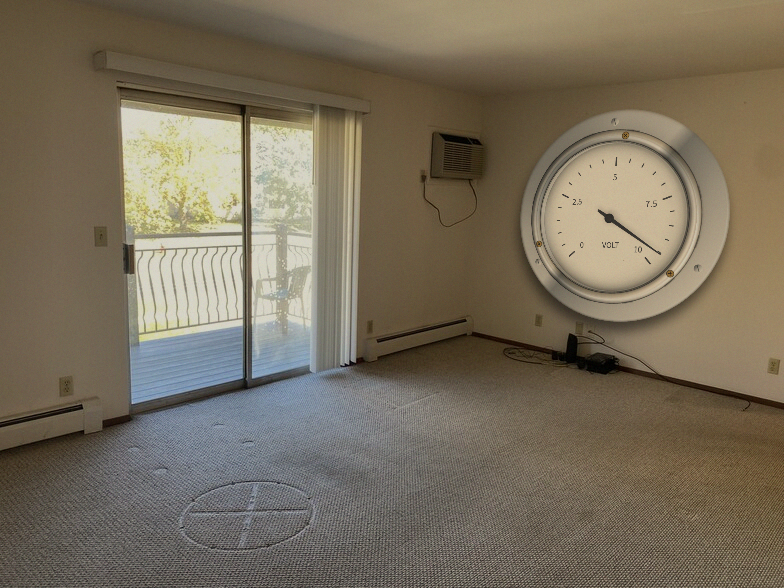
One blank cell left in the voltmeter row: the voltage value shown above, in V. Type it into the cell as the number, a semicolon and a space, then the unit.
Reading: 9.5; V
